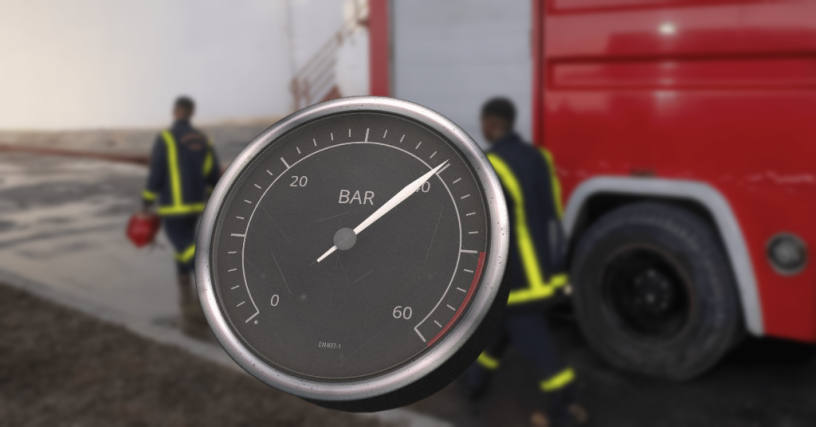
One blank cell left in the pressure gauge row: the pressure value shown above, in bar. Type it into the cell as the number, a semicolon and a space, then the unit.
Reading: 40; bar
